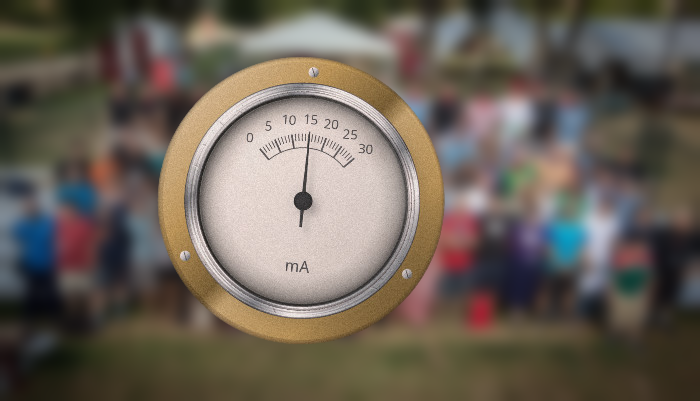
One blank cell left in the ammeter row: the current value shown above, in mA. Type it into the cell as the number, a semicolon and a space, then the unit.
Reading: 15; mA
